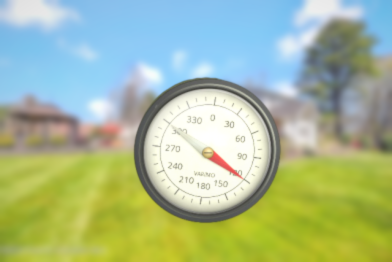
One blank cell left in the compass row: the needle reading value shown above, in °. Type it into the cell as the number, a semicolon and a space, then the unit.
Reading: 120; °
